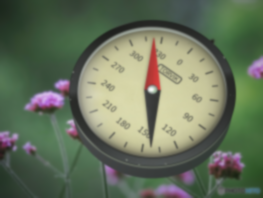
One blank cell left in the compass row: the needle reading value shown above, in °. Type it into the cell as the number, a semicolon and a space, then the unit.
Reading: 322.5; °
